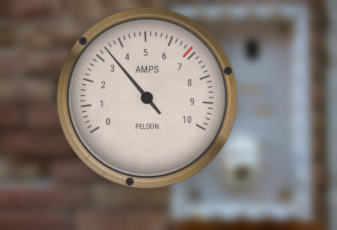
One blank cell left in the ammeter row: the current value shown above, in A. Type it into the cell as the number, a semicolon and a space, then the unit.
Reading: 3.4; A
